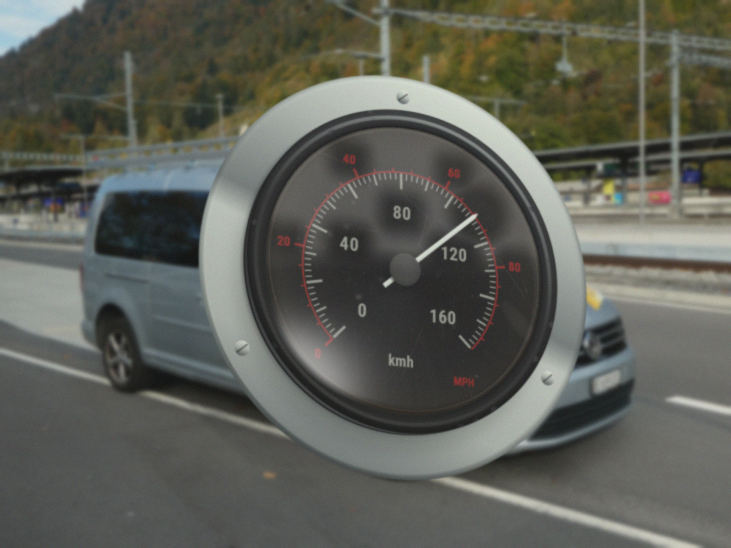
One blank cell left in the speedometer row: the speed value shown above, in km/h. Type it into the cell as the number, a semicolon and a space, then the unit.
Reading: 110; km/h
